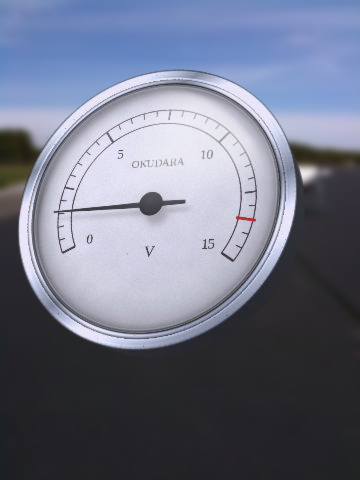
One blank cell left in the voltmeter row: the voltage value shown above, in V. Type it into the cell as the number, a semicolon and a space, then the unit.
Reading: 1.5; V
